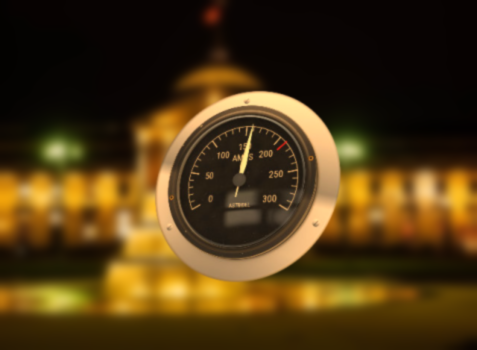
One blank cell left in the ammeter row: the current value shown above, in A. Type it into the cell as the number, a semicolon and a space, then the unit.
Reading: 160; A
